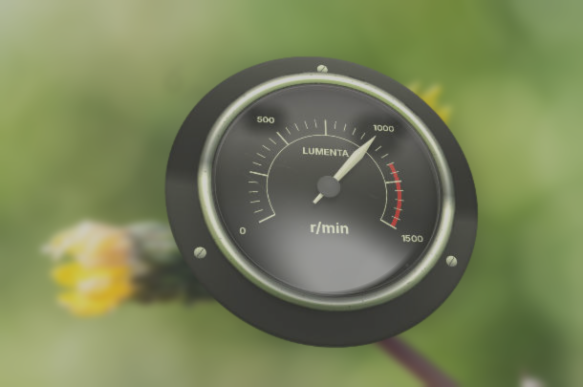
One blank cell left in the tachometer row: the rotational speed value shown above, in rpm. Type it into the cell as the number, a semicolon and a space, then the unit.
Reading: 1000; rpm
